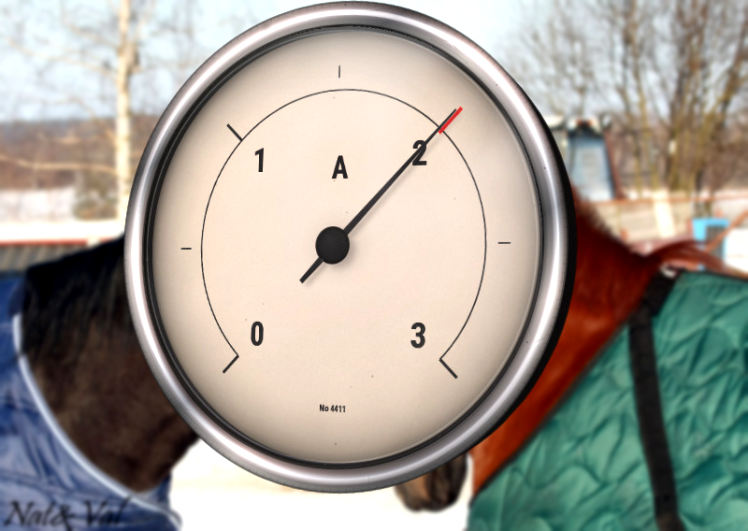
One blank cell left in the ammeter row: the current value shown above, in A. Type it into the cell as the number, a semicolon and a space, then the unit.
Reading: 2; A
